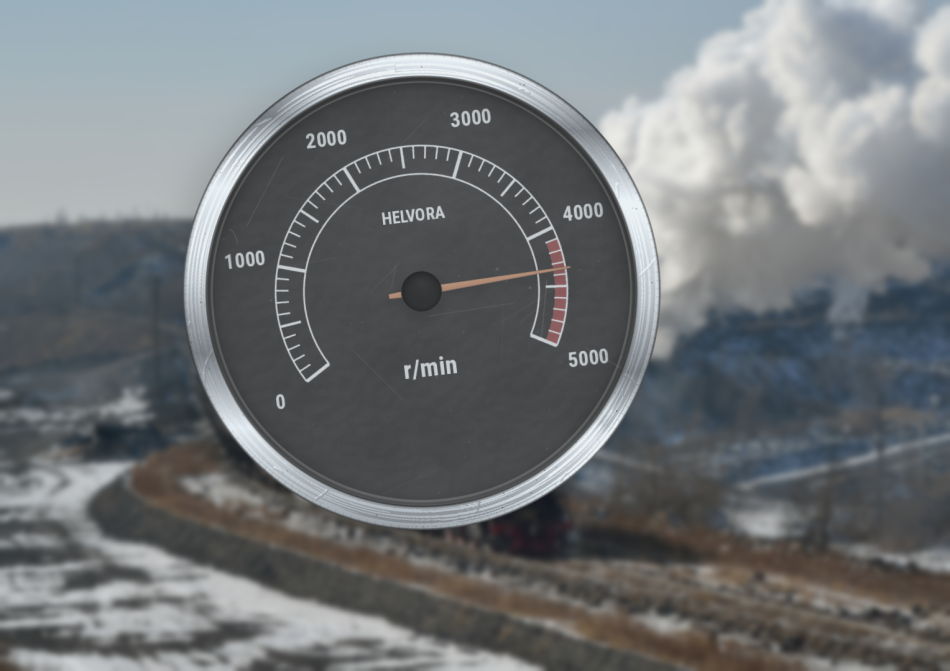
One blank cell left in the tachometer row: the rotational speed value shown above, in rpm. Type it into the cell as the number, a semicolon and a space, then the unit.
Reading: 4350; rpm
